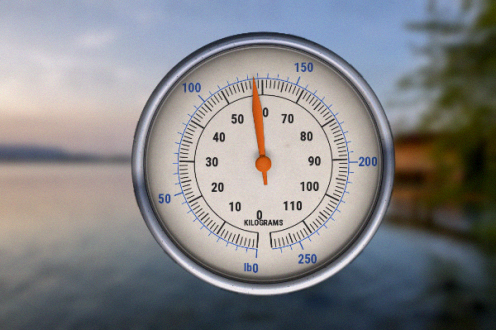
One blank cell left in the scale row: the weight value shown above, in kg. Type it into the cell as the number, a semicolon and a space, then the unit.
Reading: 58; kg
